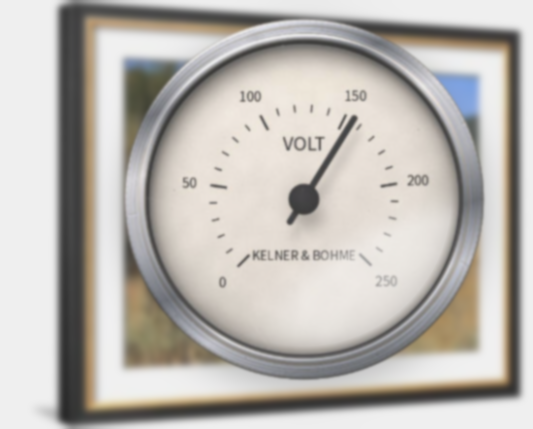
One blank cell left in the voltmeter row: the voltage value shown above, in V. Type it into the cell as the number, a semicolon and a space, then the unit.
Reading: 155; V
